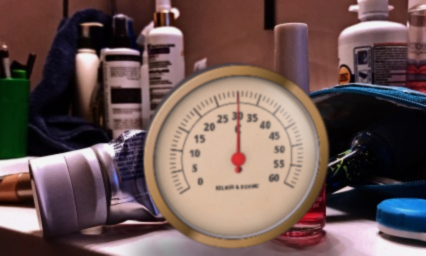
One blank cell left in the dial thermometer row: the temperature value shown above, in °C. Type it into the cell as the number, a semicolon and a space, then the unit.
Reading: 30; °C
